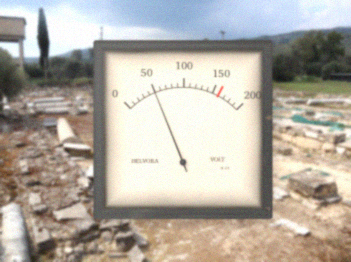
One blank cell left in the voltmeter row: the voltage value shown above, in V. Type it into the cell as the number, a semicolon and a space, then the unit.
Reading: 50; V
